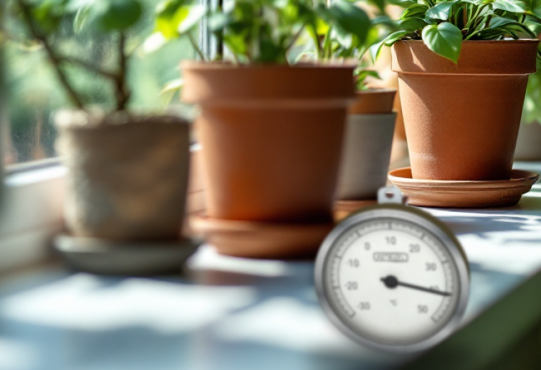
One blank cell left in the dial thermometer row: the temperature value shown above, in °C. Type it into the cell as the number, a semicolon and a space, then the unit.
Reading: 40; °C
